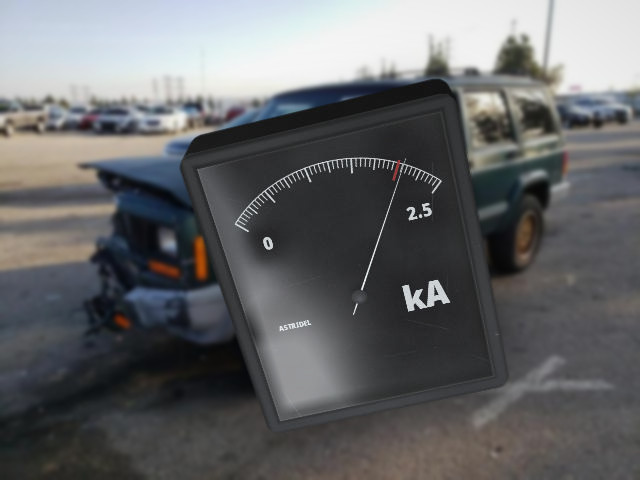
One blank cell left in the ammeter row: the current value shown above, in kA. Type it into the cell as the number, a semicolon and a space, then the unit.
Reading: 2.05; kA
